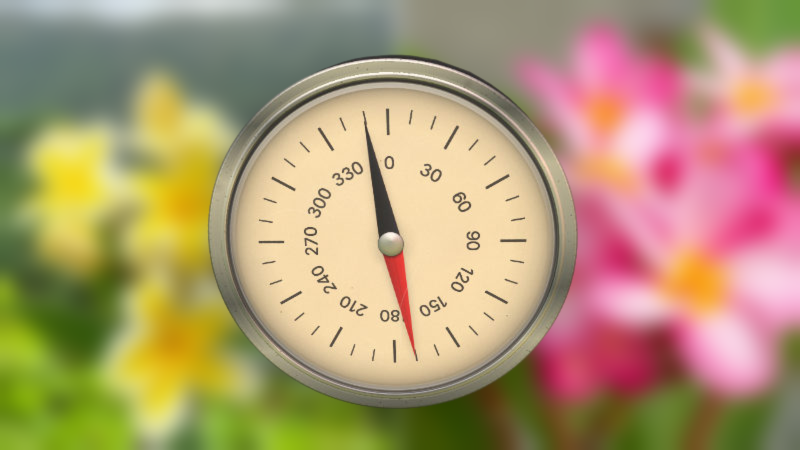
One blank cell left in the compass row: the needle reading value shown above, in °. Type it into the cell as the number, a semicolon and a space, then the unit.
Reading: 170; °
